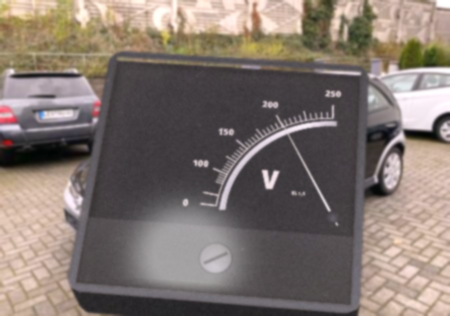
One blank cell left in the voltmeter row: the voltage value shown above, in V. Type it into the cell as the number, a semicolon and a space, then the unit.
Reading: 200; V
